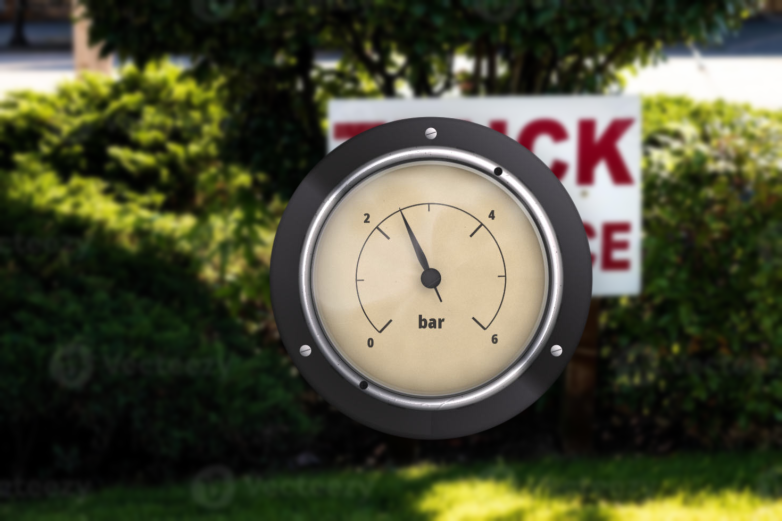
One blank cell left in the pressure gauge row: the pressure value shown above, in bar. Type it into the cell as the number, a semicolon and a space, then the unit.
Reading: 2.5; bar
